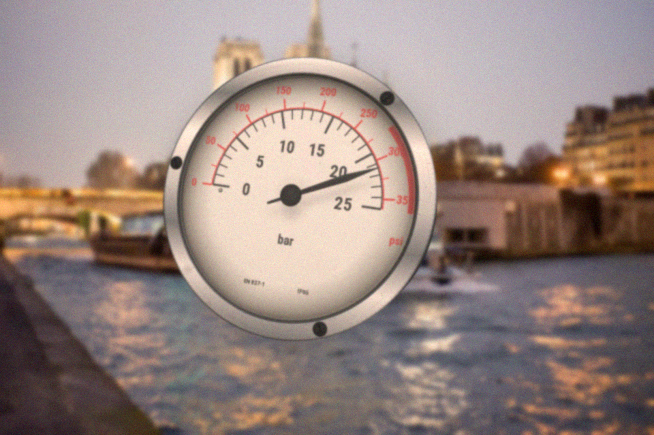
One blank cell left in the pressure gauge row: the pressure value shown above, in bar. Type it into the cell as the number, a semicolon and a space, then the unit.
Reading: 21.5; bar
